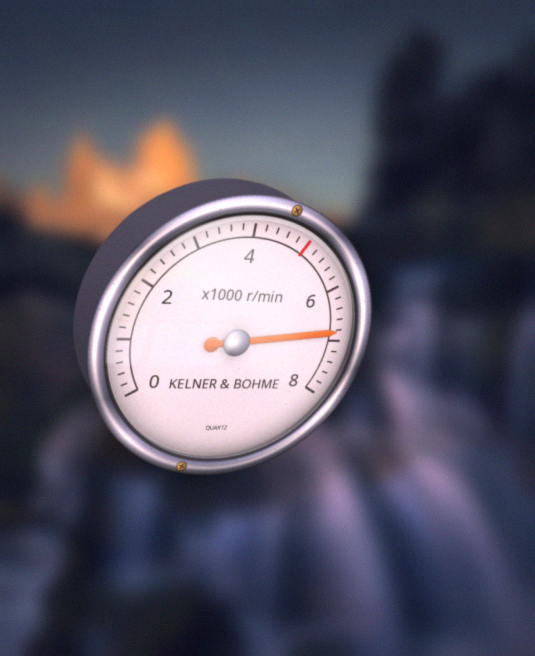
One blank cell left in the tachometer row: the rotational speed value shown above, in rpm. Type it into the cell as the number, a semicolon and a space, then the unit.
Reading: 6800; rpm
